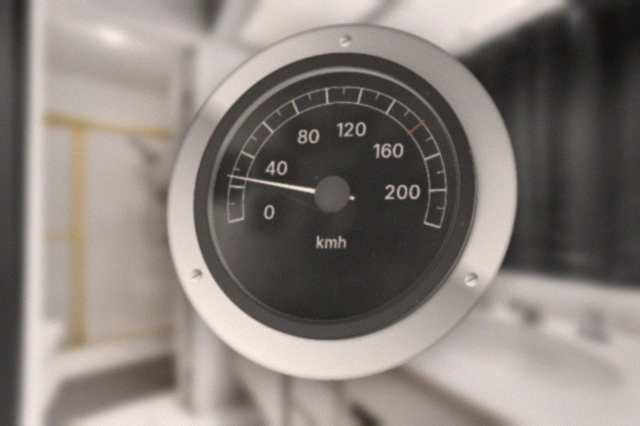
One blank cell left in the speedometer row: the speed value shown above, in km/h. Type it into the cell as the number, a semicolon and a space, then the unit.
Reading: 25; km/h
